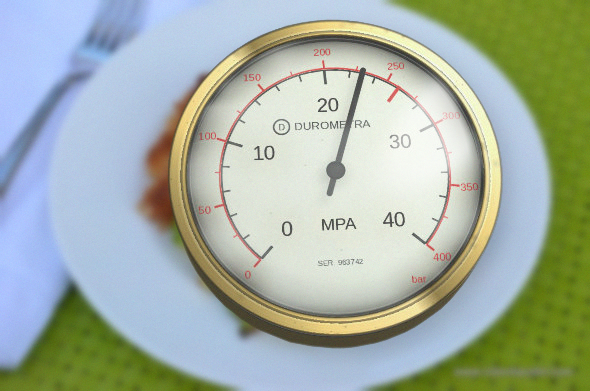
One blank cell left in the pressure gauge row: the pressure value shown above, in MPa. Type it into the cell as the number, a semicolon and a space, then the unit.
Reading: 23; MPa
